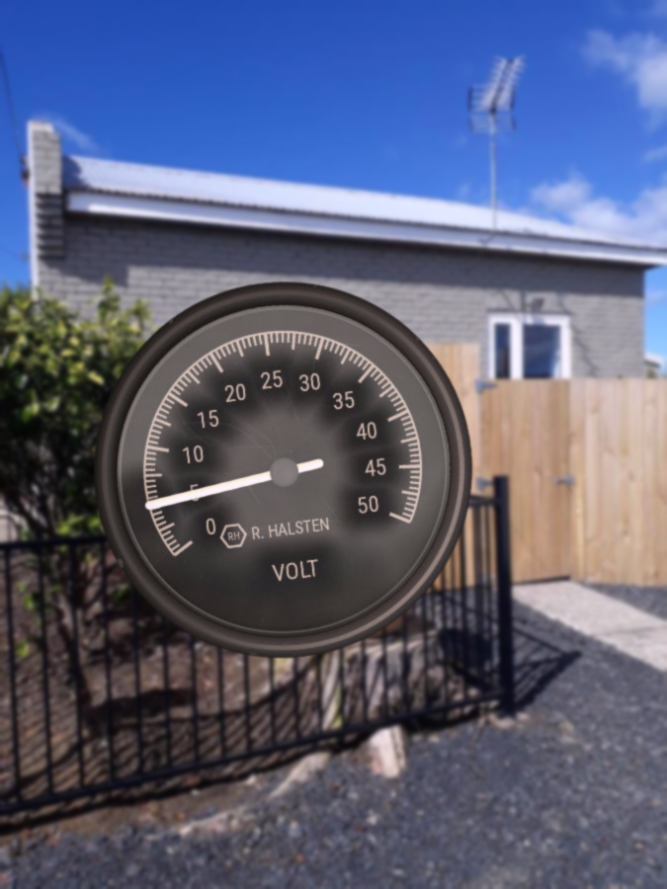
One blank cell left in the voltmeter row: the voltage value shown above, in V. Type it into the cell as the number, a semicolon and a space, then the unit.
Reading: 5; V
